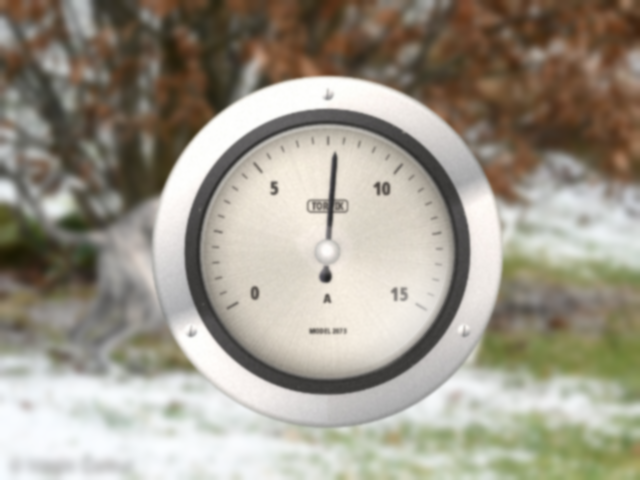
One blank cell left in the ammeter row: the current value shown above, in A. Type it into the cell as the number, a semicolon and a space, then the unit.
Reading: 7.75; A
